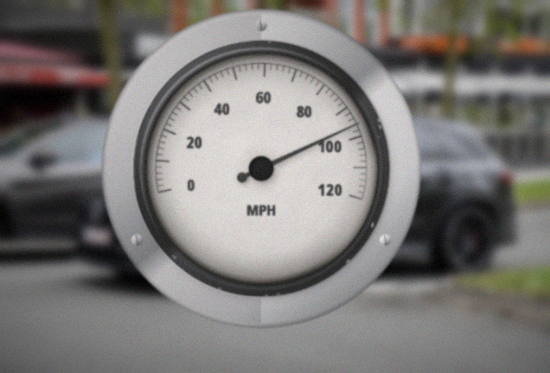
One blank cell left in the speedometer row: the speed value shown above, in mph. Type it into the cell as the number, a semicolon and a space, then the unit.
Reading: 96; mph
